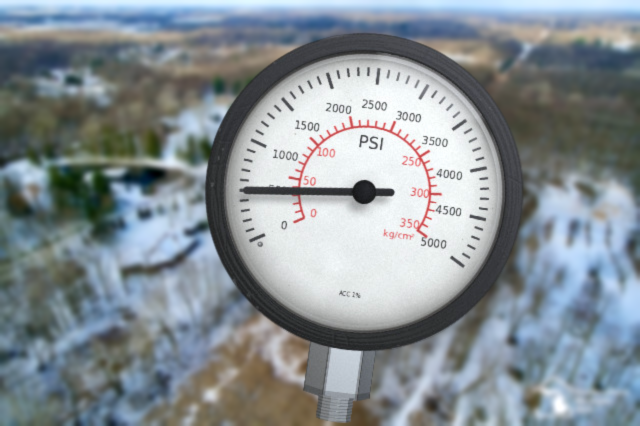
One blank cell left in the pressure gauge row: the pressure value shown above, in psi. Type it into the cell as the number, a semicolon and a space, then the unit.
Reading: 500; psi
